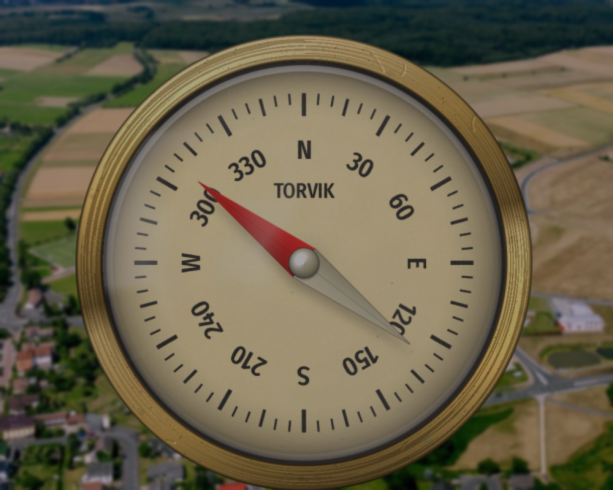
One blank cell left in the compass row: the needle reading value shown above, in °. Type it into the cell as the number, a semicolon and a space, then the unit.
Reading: 307.5; °
